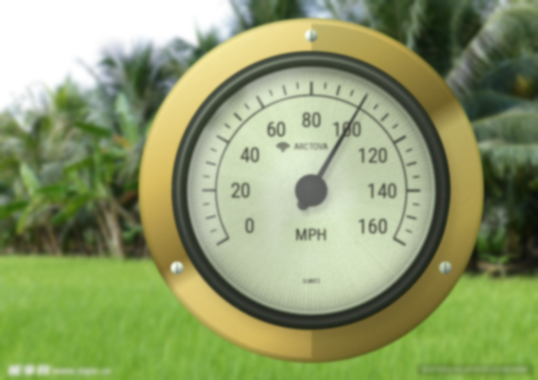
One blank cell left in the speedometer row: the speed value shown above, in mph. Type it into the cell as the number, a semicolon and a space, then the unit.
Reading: 100; mph
